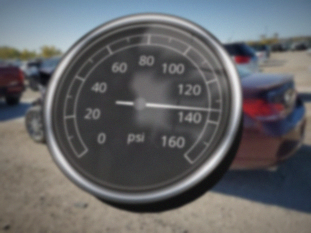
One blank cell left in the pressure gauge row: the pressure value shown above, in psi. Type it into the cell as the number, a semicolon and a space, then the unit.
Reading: 135; psi
